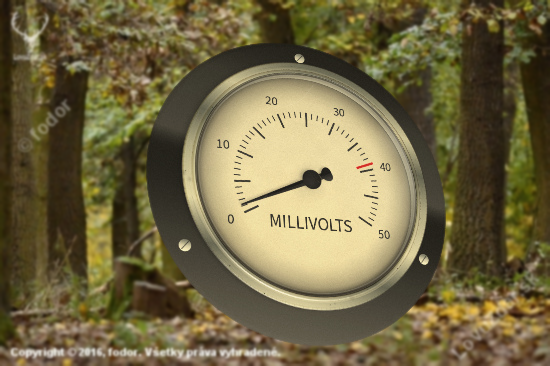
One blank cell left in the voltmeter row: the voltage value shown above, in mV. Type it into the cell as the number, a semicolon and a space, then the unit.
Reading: 1; mV
